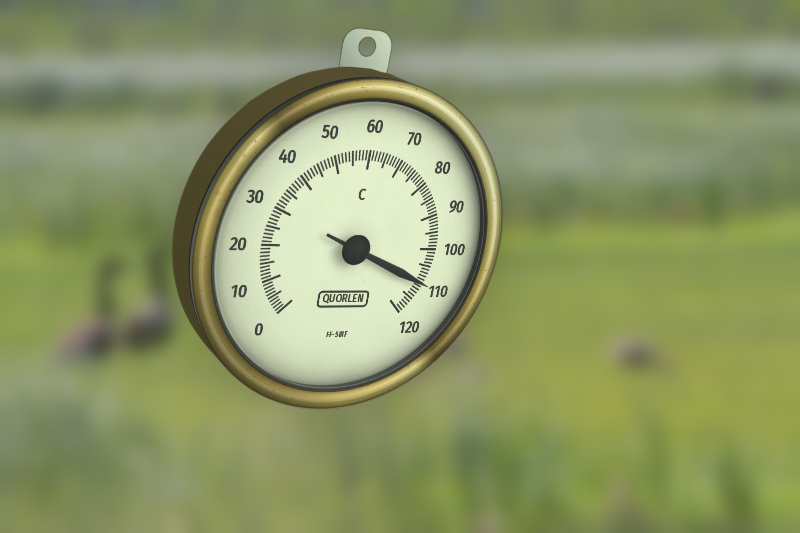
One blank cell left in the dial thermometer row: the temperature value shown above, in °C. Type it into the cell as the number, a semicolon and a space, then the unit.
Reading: 110; °C
